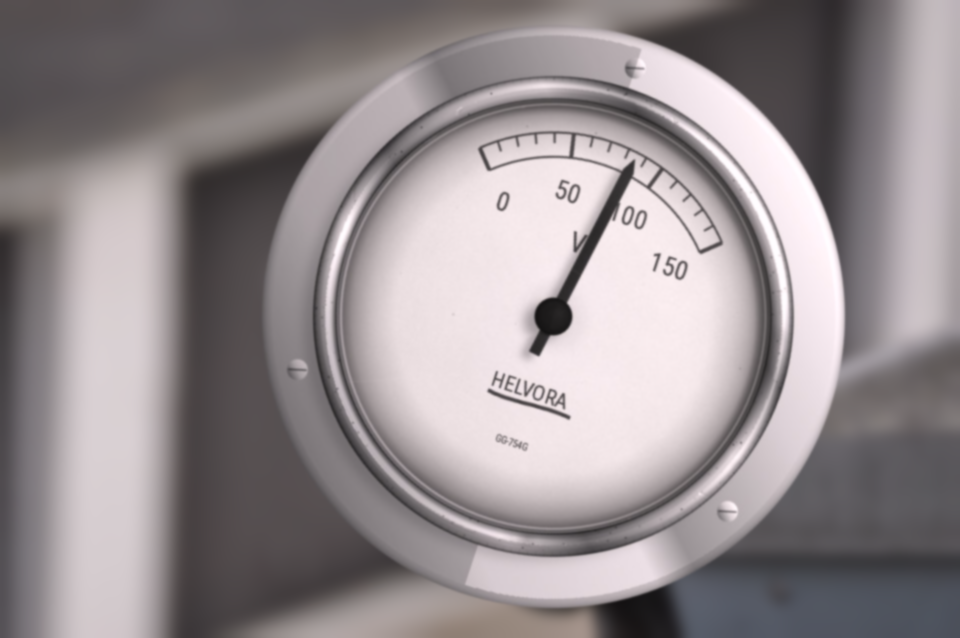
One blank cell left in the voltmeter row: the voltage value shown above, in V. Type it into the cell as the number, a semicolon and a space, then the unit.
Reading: 85; V
